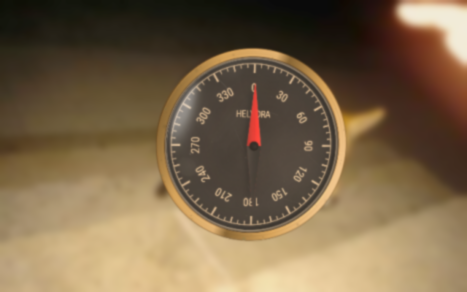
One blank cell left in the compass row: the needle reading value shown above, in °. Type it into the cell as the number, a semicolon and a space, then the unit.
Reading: 0; °
